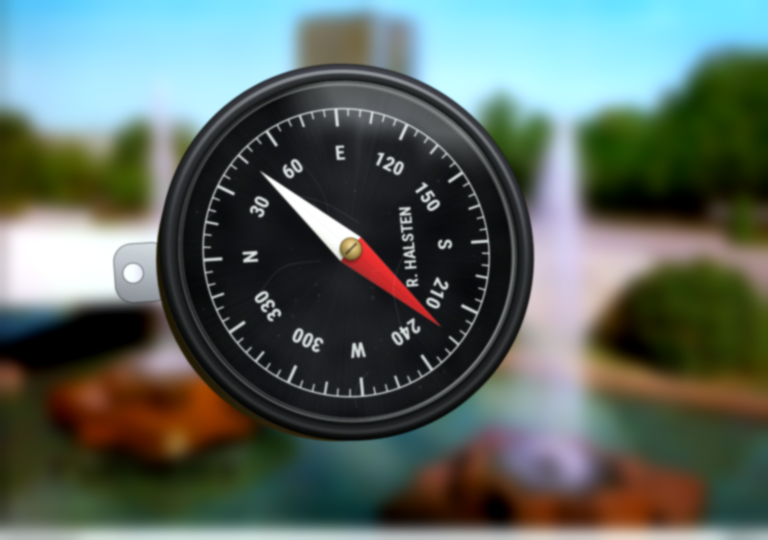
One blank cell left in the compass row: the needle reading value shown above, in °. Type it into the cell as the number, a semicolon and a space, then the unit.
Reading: 225; °
